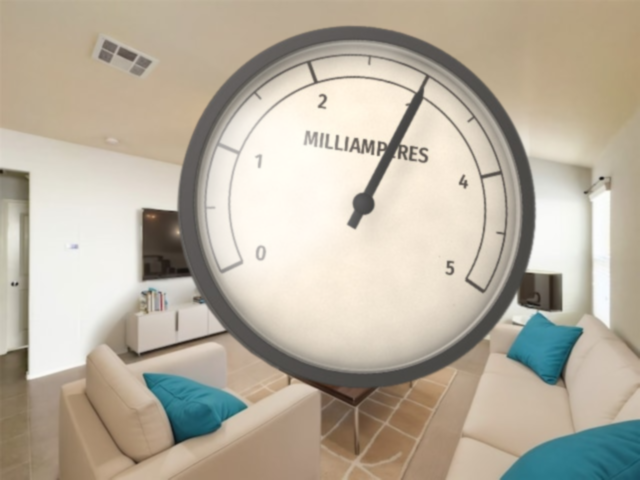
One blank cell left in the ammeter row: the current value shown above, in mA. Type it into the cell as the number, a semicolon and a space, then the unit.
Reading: 3; mA
